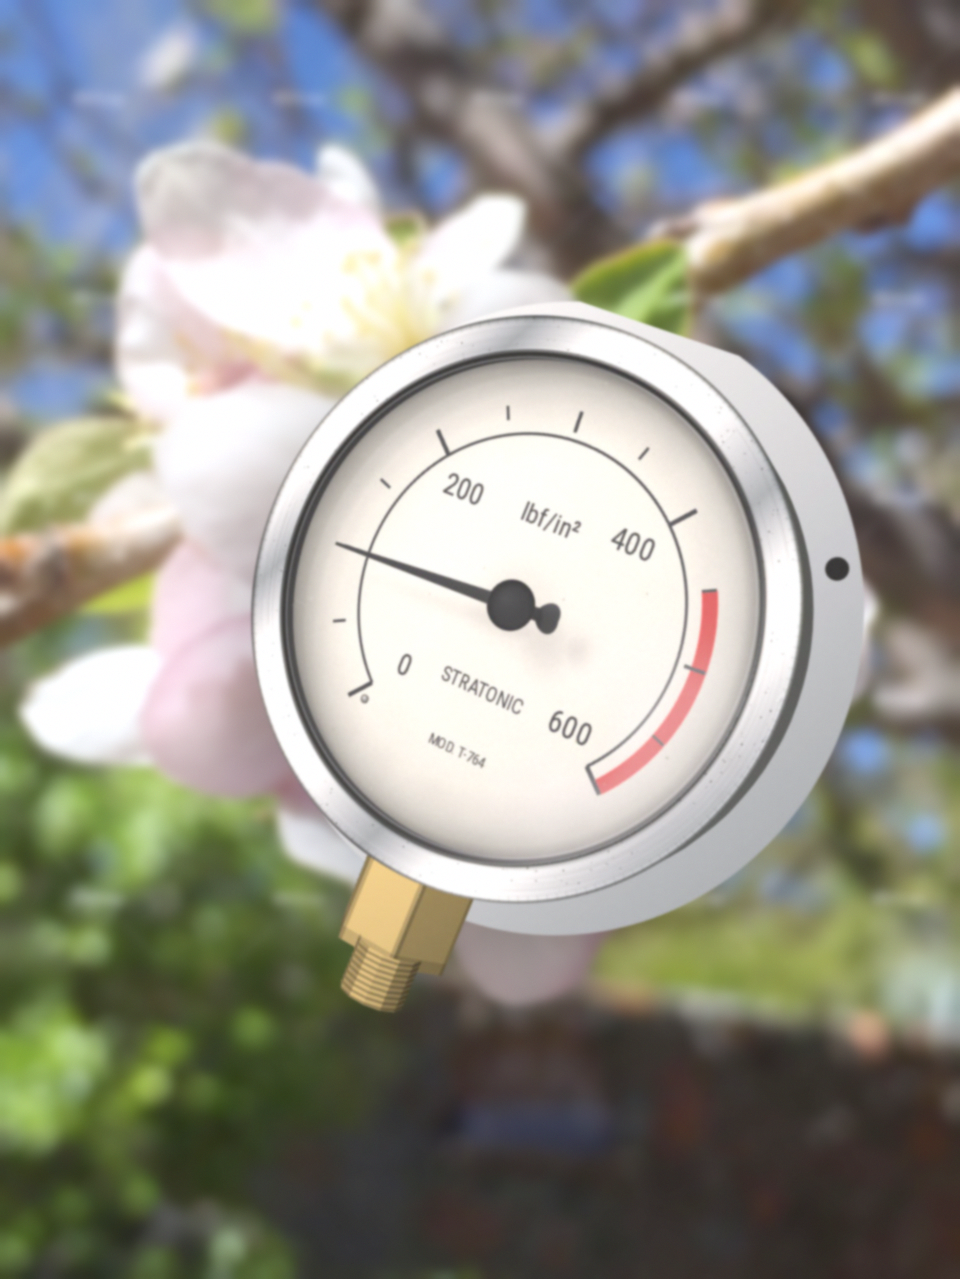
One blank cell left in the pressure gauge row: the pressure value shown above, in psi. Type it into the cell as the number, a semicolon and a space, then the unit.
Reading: 100; psi
